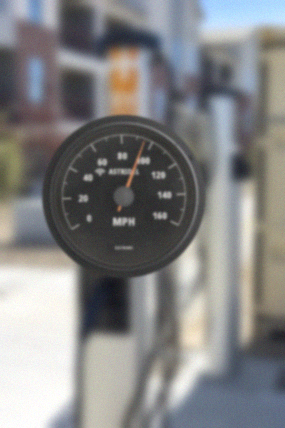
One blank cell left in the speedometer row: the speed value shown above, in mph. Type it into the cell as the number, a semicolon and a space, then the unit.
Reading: 95; mph
